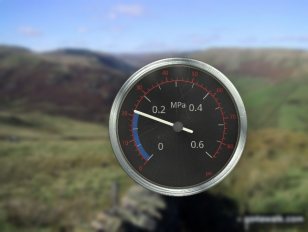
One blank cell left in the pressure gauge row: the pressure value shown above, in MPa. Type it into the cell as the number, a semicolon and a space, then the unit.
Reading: 0.15; MPa
